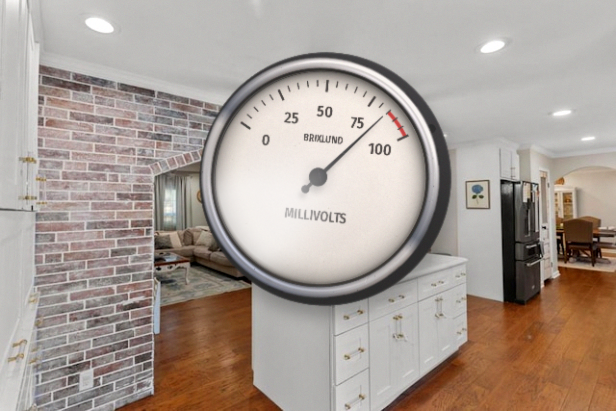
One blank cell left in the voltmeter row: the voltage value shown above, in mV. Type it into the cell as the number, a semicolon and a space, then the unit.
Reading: 85; mV
